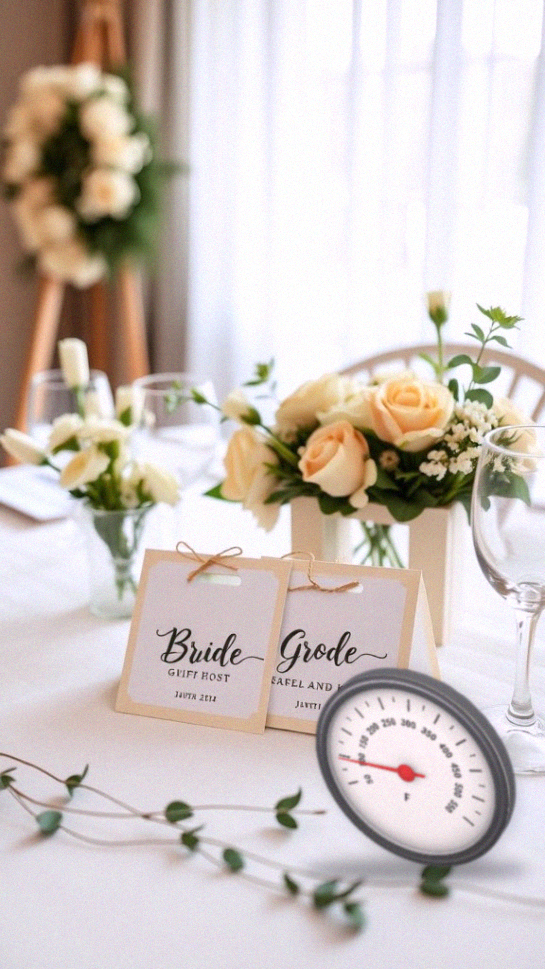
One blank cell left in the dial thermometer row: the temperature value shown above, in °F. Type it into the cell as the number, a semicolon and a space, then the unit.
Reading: 100; °F
